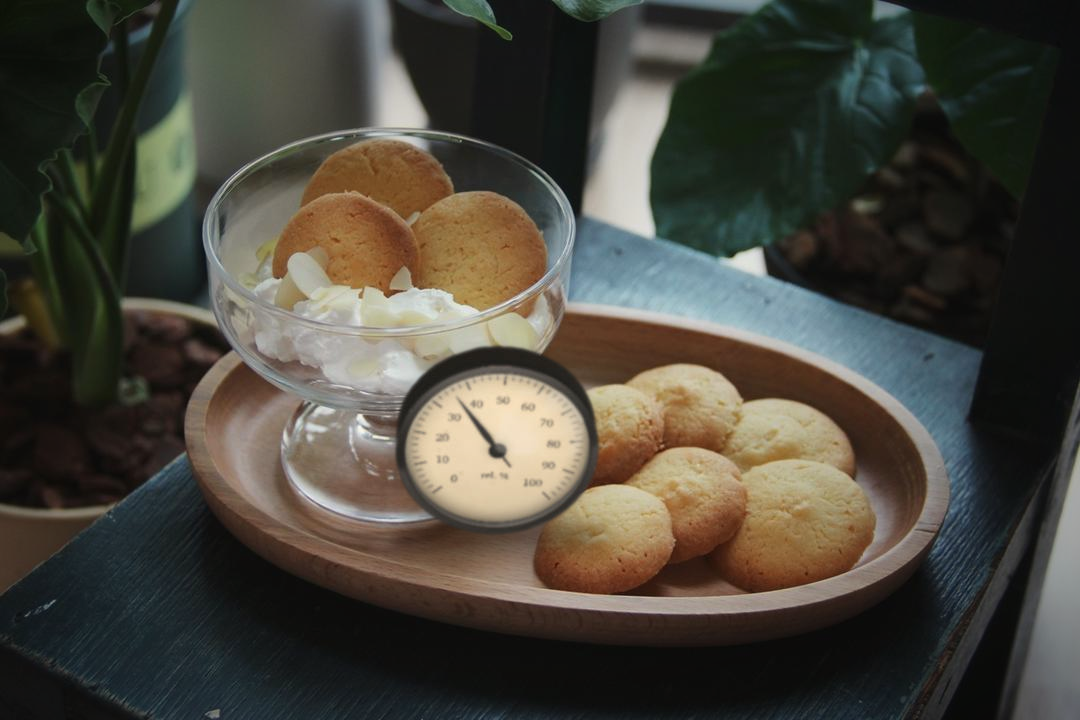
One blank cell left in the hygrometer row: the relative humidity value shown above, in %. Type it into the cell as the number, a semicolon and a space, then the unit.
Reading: 36; %
